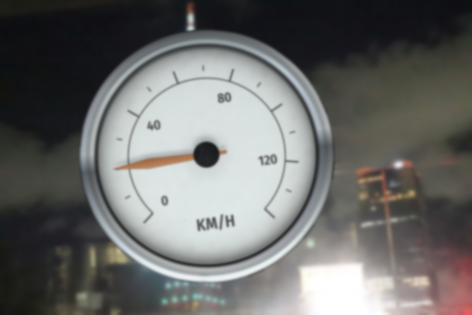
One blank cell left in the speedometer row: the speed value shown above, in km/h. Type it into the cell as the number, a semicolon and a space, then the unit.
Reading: 20; km/h
